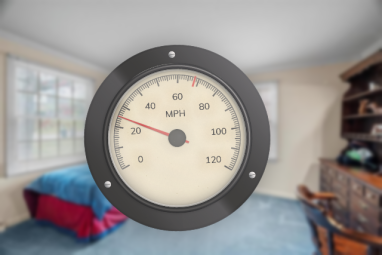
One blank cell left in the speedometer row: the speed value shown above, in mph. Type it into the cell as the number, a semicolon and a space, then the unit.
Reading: 25; mph
